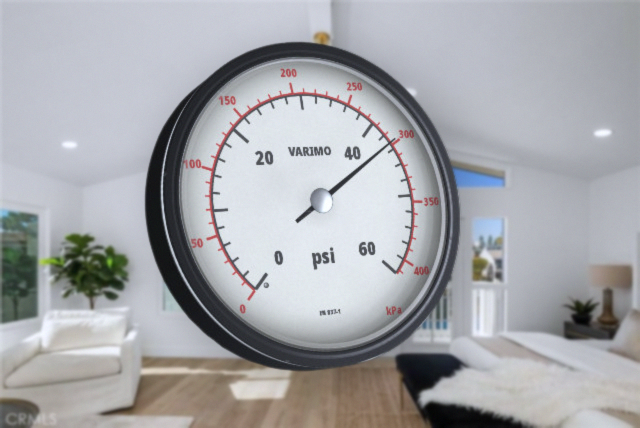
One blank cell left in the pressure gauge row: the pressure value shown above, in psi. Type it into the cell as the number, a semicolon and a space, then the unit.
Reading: 43; psi
